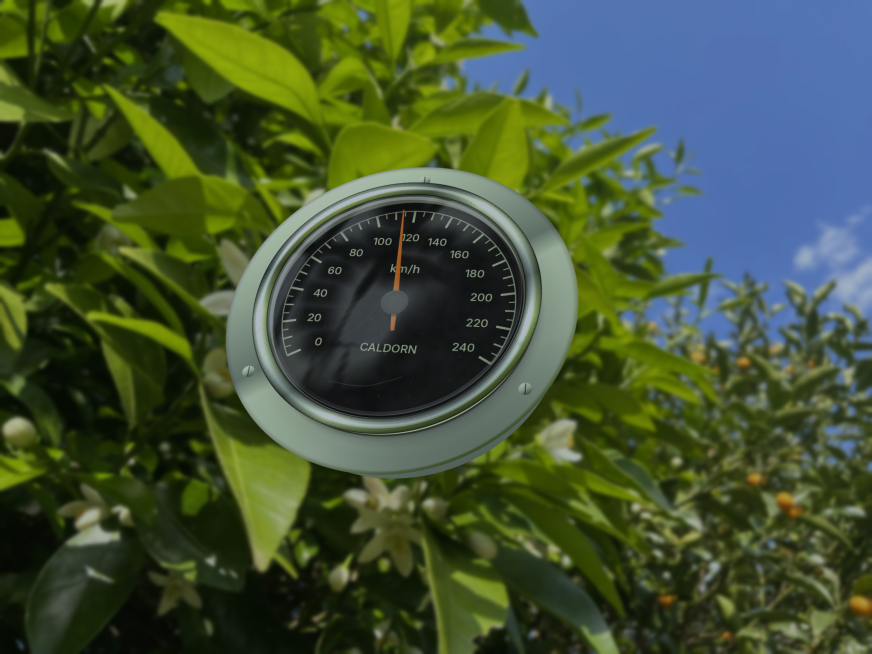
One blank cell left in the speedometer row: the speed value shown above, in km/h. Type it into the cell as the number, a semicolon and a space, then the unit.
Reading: 115; km/h
